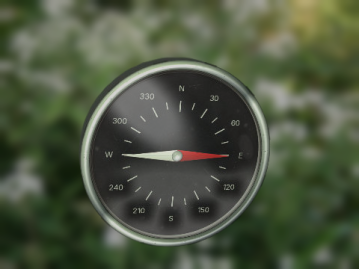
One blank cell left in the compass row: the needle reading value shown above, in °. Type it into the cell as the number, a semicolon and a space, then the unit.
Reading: 90; °
